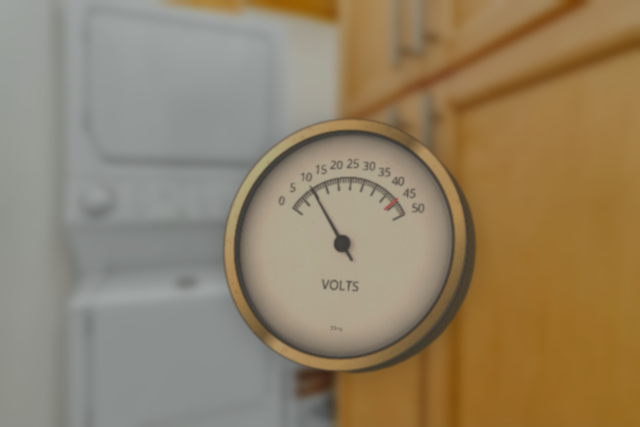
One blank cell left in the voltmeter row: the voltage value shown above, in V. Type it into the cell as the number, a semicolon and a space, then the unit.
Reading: 10; V
